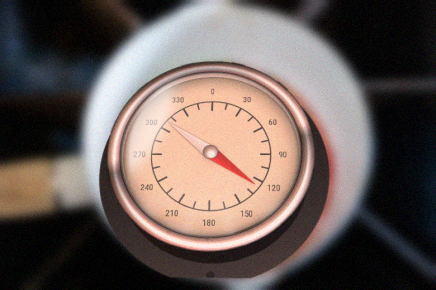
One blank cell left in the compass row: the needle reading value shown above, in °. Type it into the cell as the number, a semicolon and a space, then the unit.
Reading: 127.5; °
